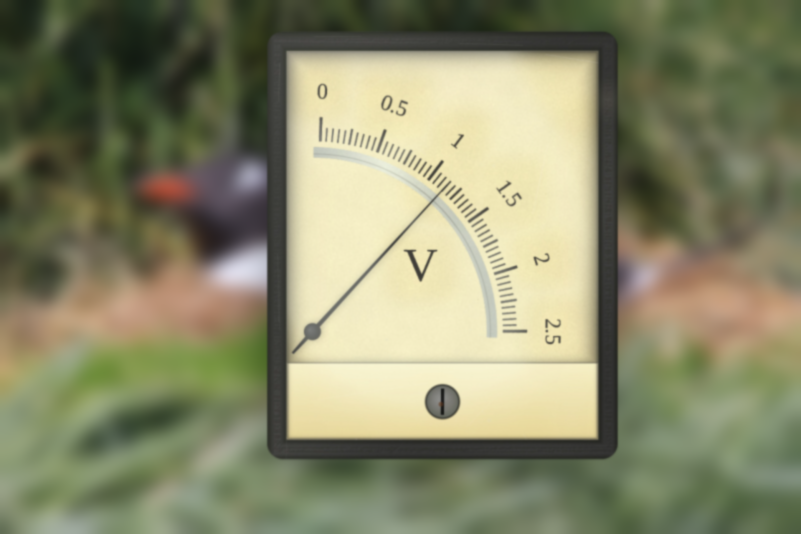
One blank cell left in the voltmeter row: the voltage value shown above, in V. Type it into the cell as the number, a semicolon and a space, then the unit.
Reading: 1.15; V
